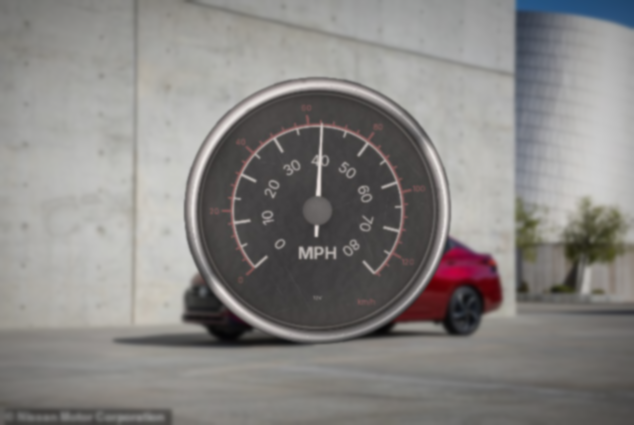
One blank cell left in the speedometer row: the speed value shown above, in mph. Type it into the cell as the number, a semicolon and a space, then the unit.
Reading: 40; mph
